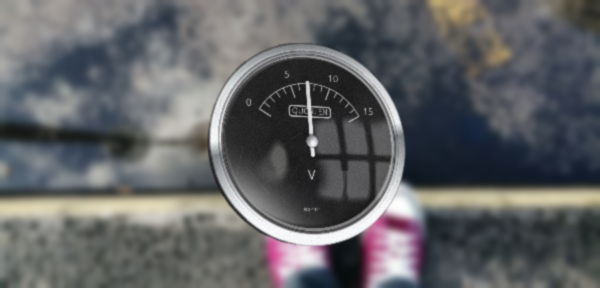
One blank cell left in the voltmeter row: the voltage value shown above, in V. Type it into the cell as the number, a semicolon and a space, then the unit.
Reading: 7; V
